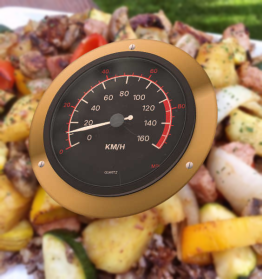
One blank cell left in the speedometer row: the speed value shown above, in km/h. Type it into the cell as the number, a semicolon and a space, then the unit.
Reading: 10; km/h
